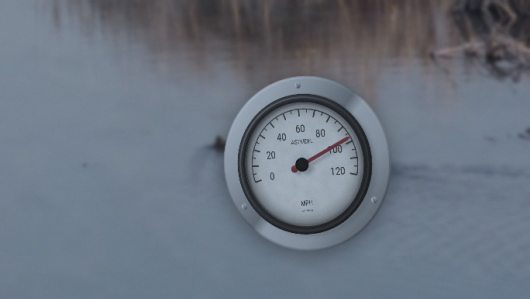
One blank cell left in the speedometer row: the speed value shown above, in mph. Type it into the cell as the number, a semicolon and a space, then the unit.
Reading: 97.5; mph
